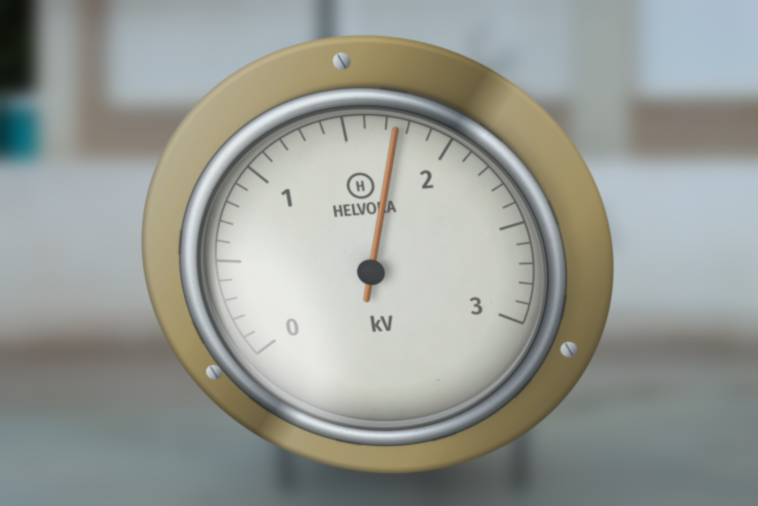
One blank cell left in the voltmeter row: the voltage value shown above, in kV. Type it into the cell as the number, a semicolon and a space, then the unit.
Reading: 1.75; kV
